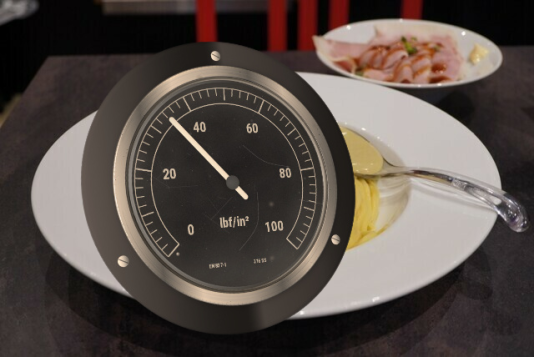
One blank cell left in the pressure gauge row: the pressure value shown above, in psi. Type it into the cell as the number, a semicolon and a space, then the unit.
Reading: 34; psi
